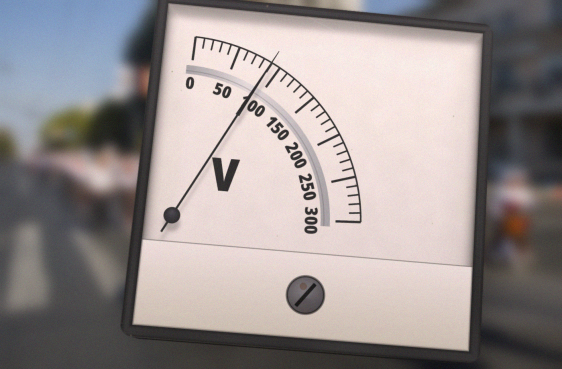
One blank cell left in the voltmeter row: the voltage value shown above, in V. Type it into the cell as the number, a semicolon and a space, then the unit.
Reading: 90; V
